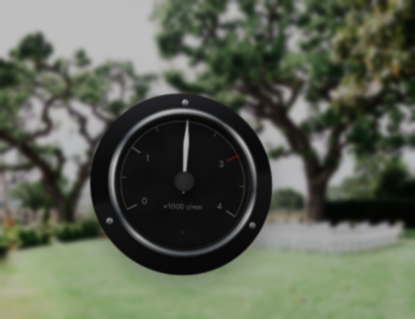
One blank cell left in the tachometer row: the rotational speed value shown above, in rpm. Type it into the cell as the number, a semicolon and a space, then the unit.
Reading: 2000; rpm
